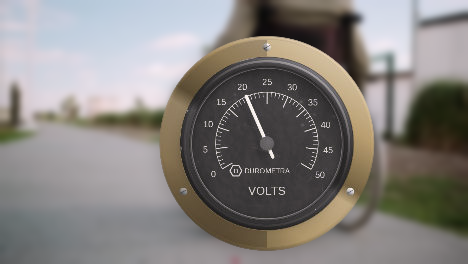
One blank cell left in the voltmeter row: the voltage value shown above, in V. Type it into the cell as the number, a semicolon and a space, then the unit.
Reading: 20; V
